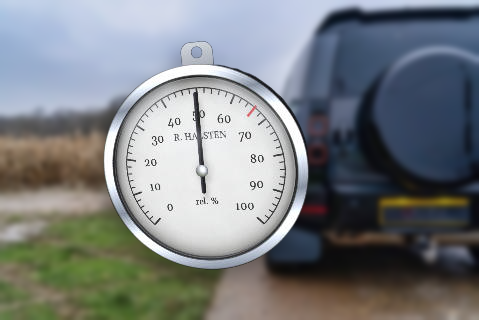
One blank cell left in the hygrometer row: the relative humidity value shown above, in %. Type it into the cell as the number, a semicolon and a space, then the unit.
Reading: 50; %
